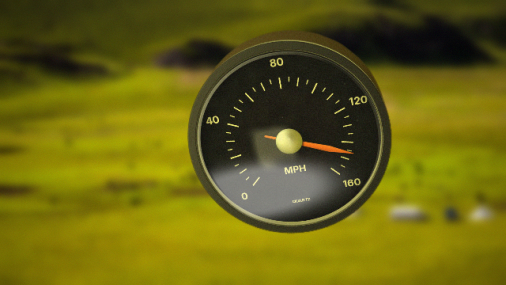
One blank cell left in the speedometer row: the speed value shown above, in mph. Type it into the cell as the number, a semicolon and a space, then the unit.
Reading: 145; mph
